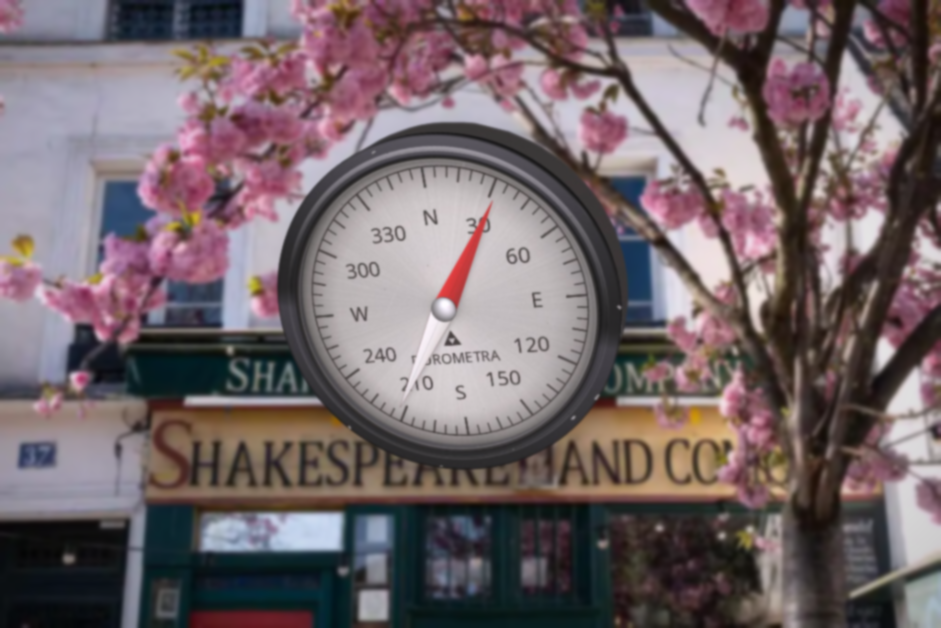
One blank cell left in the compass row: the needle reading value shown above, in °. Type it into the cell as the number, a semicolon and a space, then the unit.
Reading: 32.5; °
